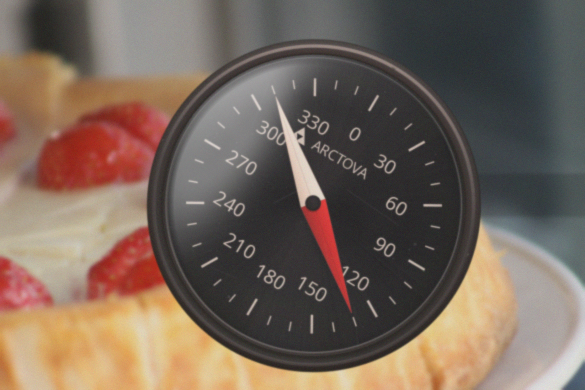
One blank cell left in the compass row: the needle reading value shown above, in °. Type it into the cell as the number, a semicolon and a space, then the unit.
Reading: 130; °
